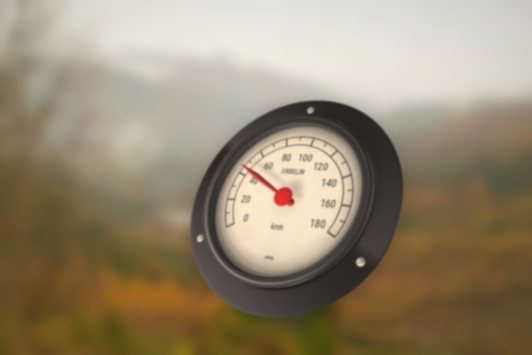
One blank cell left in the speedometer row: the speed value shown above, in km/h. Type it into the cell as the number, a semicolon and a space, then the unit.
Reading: 45; km/h
